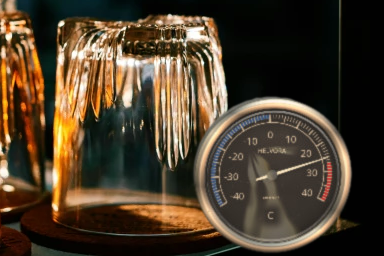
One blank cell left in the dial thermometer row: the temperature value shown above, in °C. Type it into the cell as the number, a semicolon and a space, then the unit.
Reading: 25; °C
